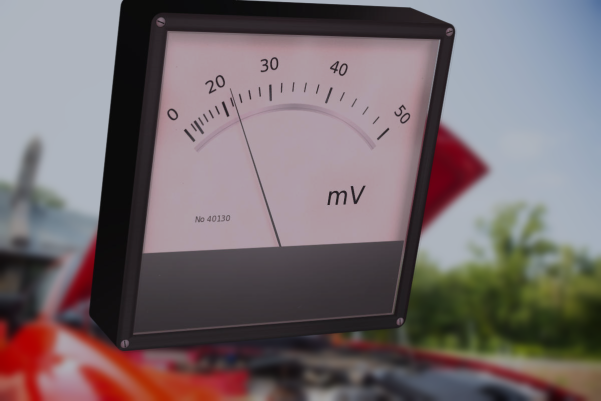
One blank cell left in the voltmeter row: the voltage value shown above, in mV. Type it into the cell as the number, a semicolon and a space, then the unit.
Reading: 22; mV
